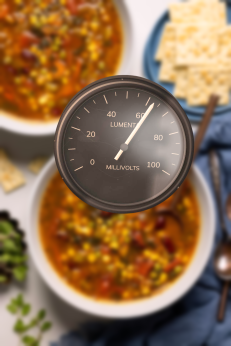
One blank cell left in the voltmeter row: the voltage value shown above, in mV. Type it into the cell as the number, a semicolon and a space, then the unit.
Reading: 62.5; mV
